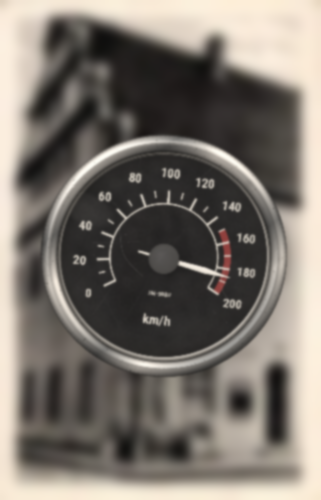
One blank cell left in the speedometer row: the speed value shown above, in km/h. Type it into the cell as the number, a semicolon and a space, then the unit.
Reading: 185; km/h
